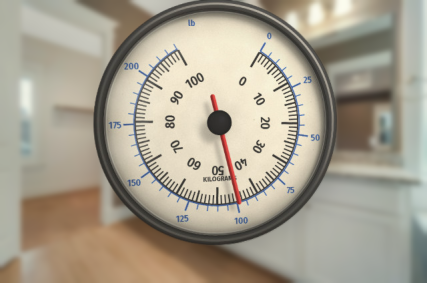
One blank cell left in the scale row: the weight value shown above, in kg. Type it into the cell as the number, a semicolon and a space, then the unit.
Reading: 45; kg
